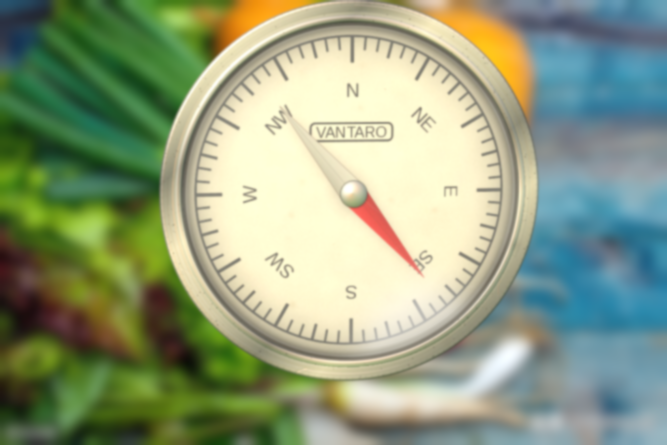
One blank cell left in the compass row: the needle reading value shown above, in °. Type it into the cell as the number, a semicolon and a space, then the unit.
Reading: 140; °
